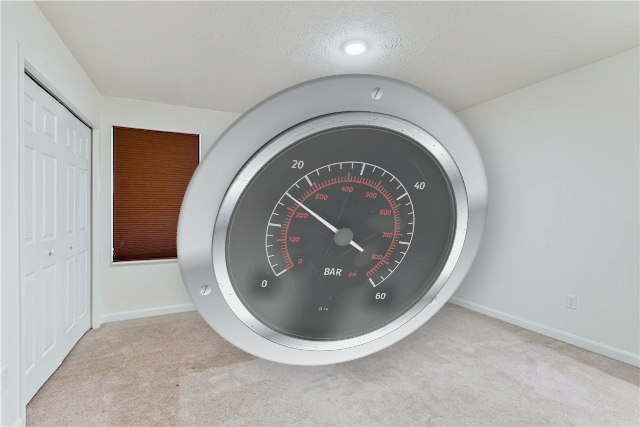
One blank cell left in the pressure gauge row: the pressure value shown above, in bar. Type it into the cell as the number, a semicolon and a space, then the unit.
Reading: 16; bar
